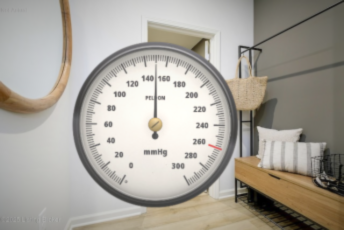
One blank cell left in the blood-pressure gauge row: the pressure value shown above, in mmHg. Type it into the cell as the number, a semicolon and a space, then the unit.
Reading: 150; mmHg
